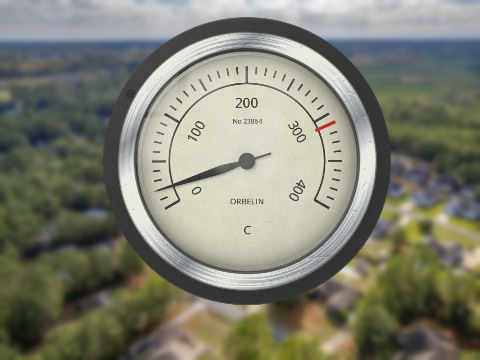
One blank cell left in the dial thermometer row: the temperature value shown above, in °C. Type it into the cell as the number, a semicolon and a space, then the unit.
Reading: 20; °C
